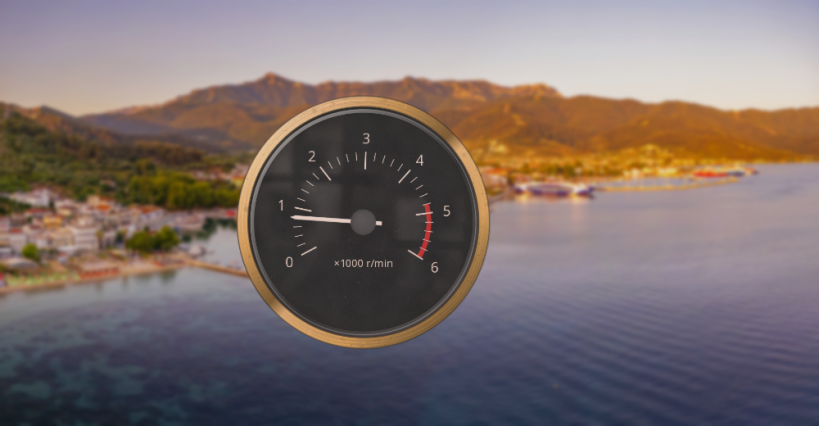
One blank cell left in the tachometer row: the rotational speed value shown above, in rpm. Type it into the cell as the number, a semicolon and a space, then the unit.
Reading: 800; rpm
